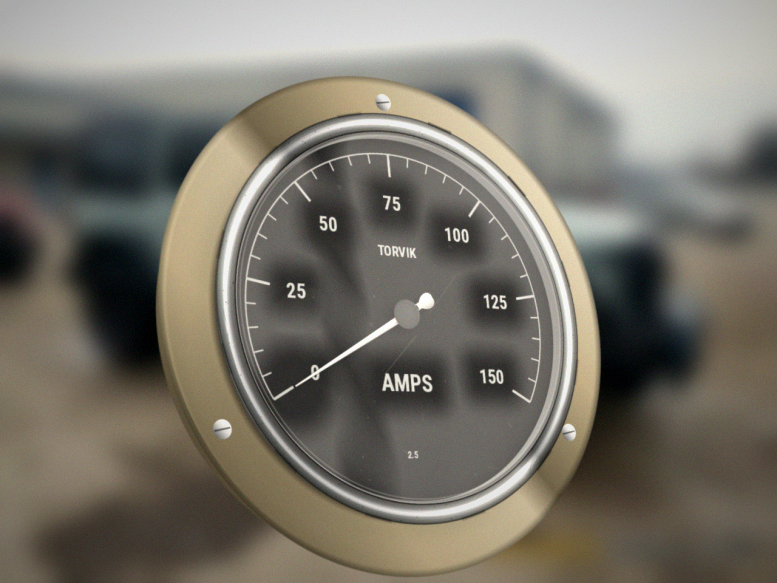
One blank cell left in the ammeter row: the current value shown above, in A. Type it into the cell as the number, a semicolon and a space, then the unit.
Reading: 0; A
